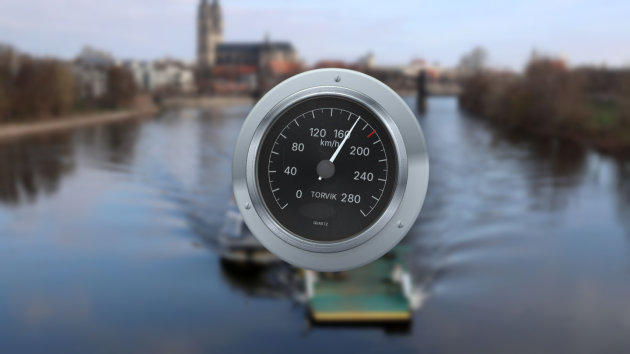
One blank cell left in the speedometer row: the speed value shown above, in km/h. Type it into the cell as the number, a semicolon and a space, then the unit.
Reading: 170; km/h
